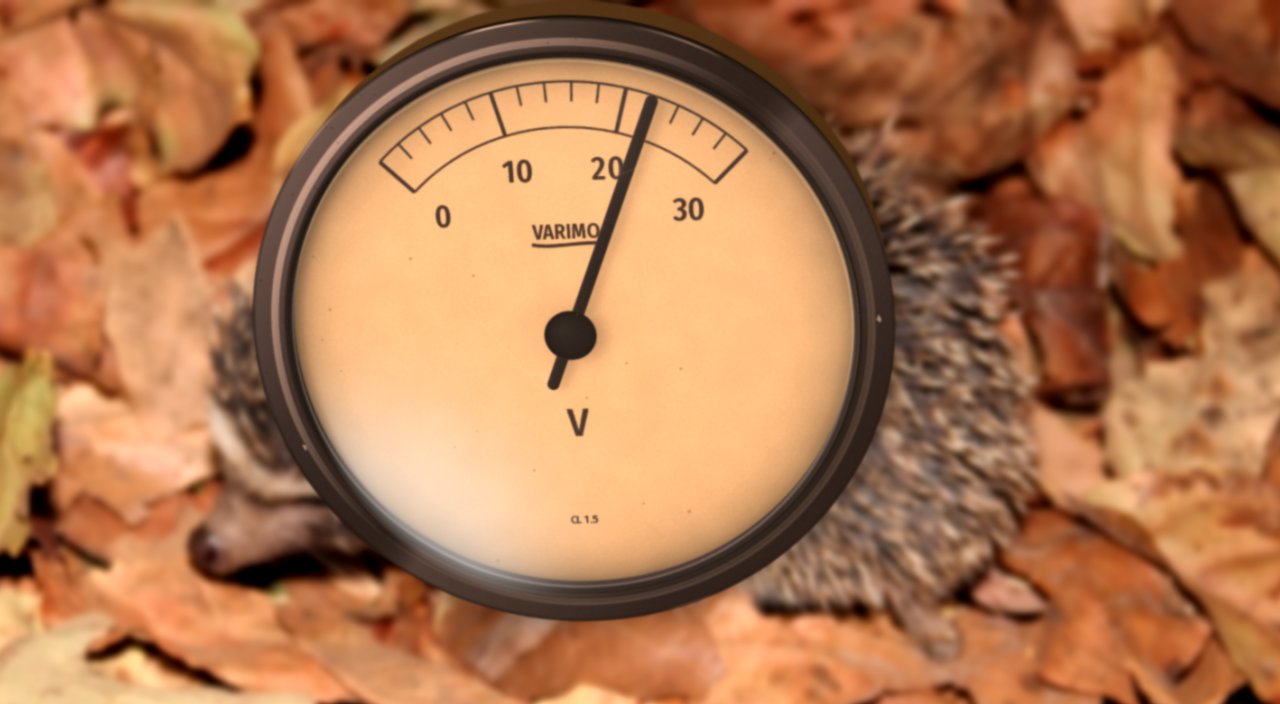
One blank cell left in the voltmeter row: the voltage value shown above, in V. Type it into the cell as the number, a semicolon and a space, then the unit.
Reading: 22; V
